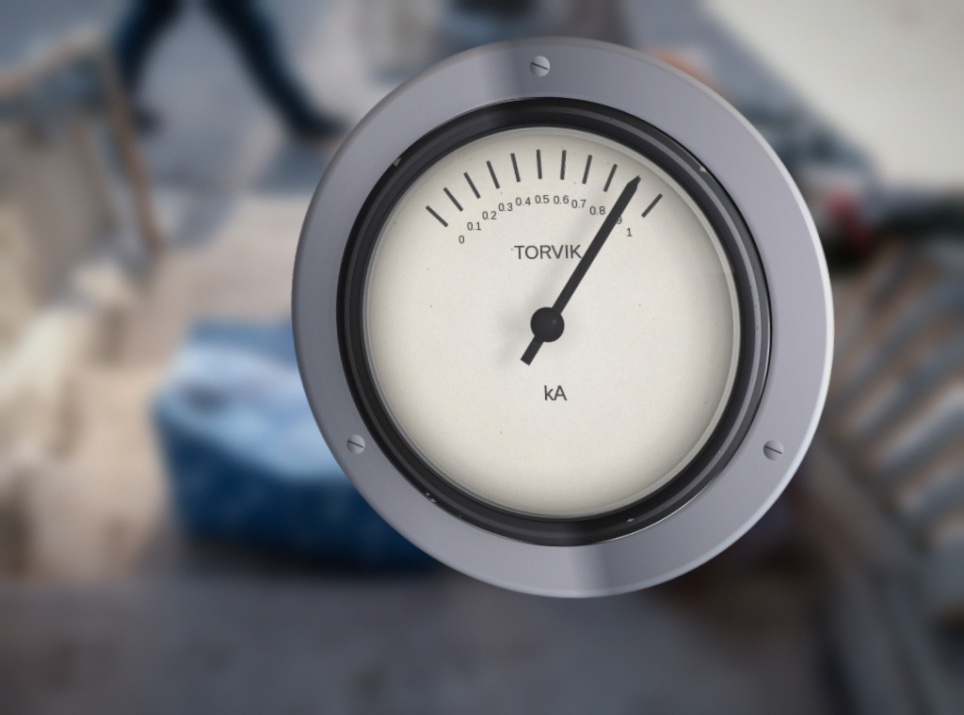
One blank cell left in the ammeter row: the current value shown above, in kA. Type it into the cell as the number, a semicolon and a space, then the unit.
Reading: 0.9; kA
